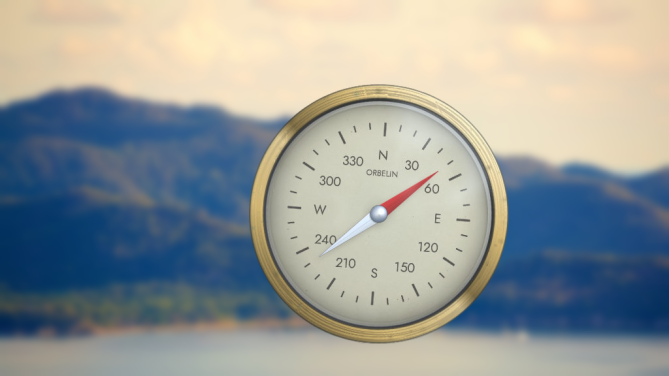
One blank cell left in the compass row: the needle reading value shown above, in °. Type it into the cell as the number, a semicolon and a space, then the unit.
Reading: 50; °
